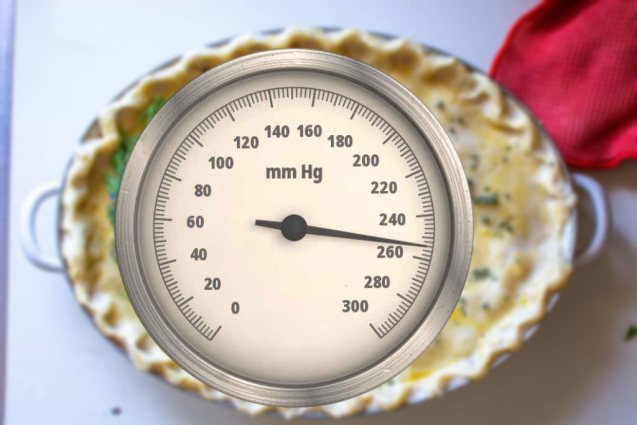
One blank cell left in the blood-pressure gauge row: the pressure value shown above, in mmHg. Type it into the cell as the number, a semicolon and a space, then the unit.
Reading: 254; mmHg
